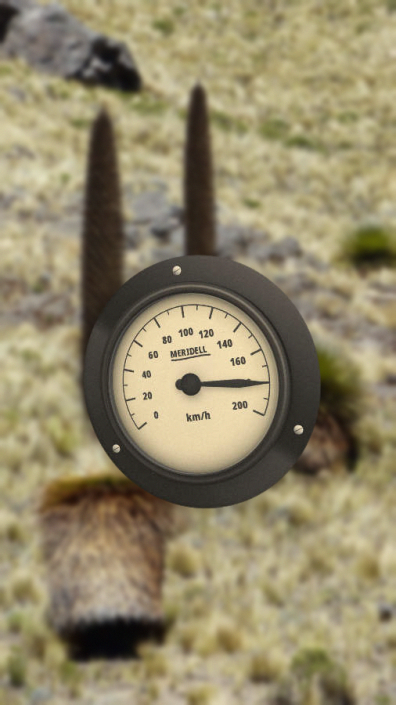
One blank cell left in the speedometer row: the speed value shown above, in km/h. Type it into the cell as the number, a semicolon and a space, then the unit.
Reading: 180; km/h
